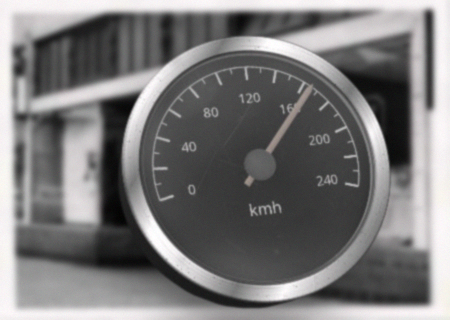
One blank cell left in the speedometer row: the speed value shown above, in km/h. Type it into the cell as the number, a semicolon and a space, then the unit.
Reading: 165; km/h
